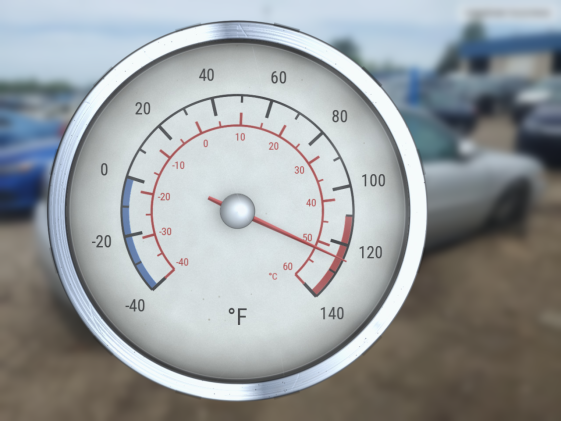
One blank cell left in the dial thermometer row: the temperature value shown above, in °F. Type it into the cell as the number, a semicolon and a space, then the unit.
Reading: 125; °F
